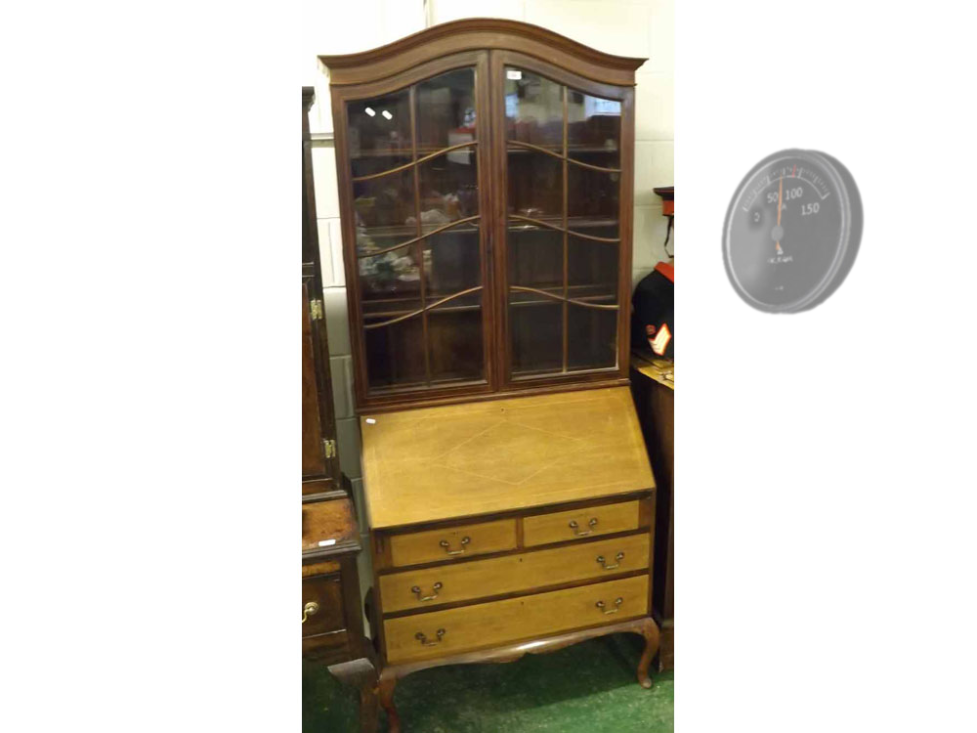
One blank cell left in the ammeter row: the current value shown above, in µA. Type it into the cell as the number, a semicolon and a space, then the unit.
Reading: 75; µA
